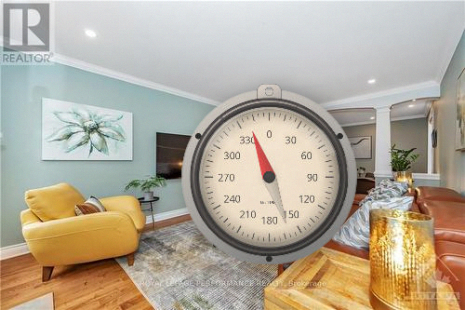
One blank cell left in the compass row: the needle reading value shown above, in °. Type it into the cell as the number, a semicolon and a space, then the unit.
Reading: 340; °
